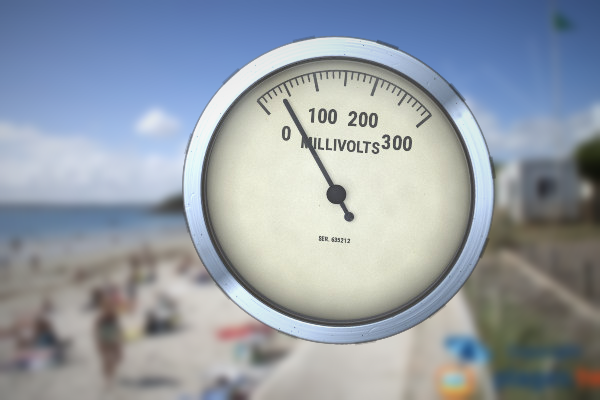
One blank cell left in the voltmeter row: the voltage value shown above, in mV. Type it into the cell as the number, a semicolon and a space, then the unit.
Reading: 40; mV
